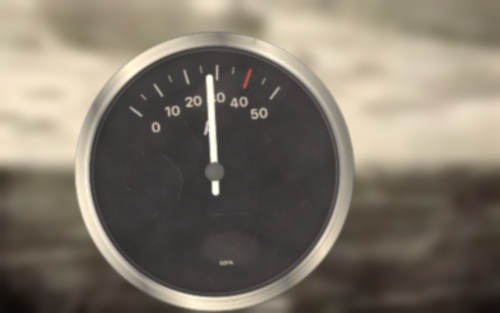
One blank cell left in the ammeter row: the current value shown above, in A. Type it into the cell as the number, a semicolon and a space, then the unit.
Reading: 27.5; A
